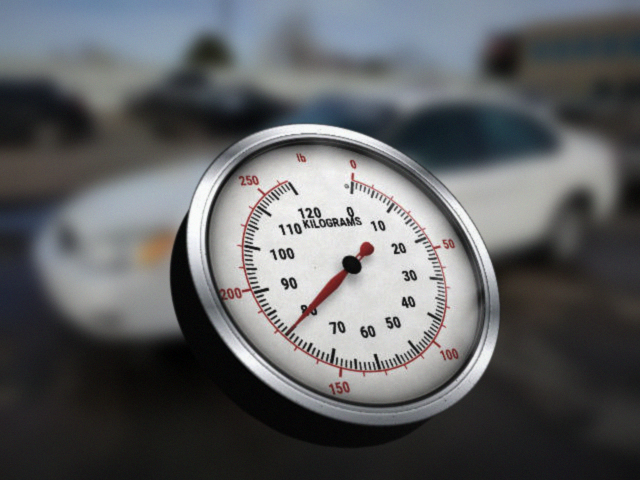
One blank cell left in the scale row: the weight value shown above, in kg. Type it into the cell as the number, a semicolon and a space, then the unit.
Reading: 80; kg
